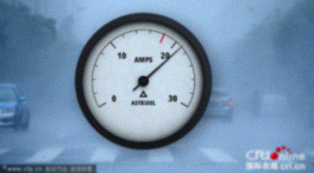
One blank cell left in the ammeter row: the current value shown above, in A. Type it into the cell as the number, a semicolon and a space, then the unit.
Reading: 21; A
